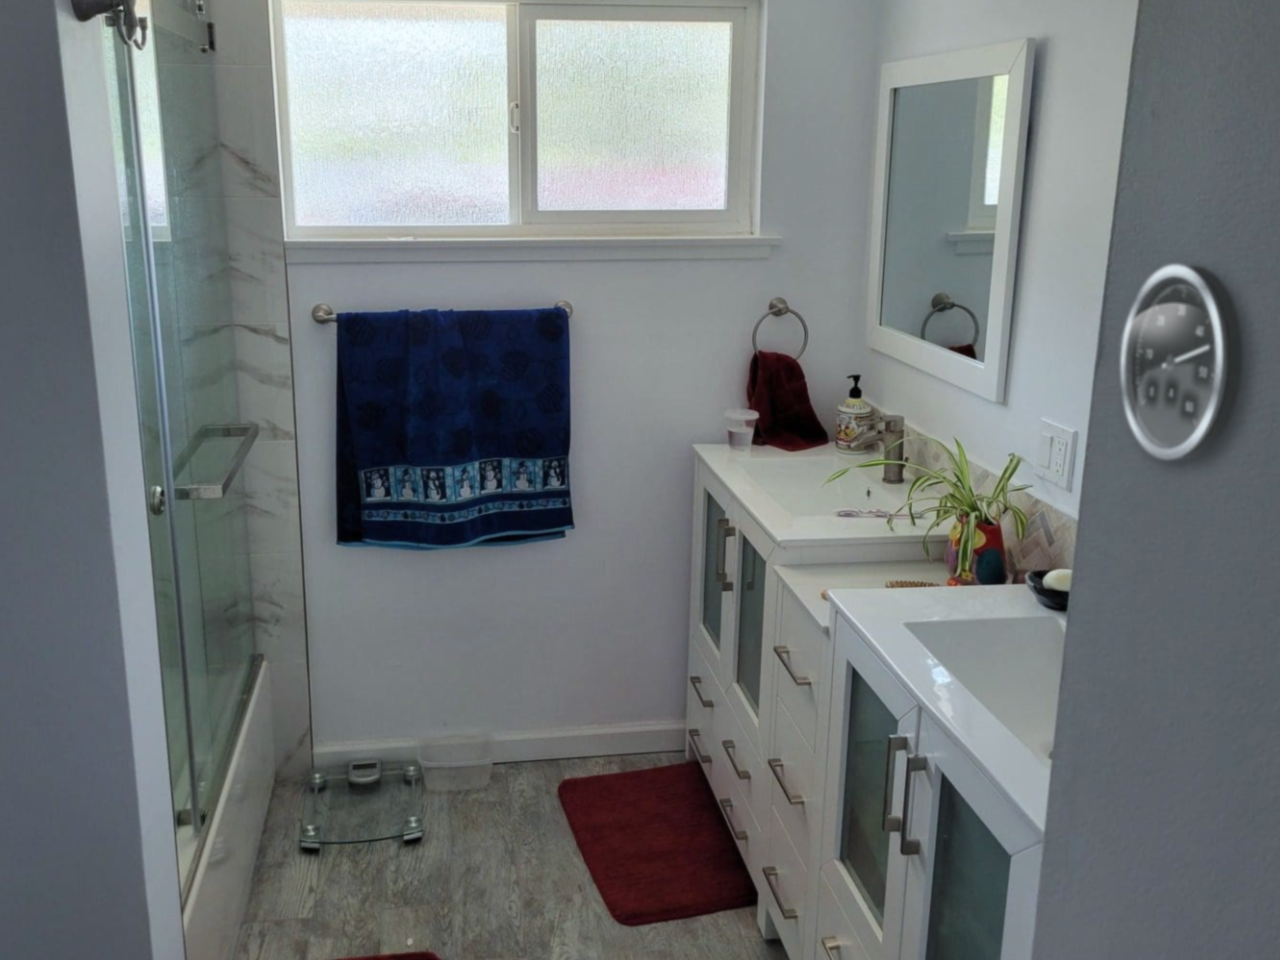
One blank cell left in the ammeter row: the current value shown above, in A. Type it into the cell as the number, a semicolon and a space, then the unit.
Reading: 45; A
